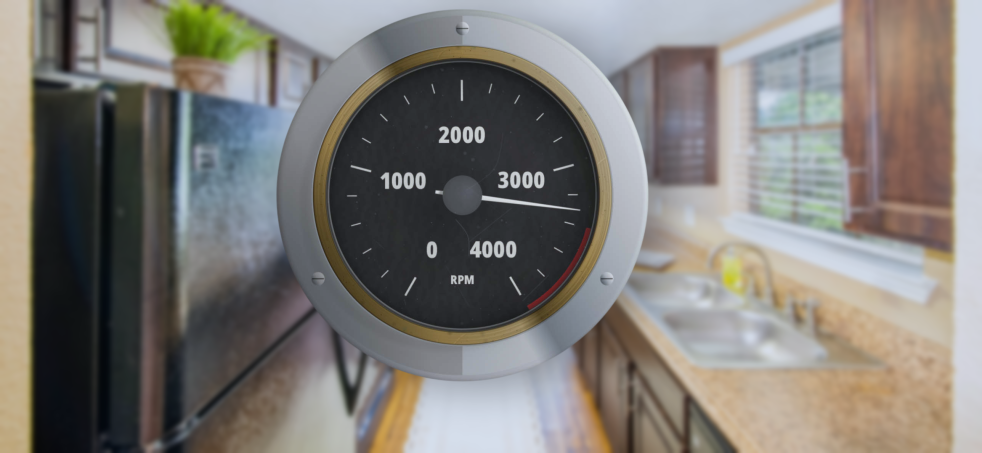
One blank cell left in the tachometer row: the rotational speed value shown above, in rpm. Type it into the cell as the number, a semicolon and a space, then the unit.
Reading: 3300; rpm
